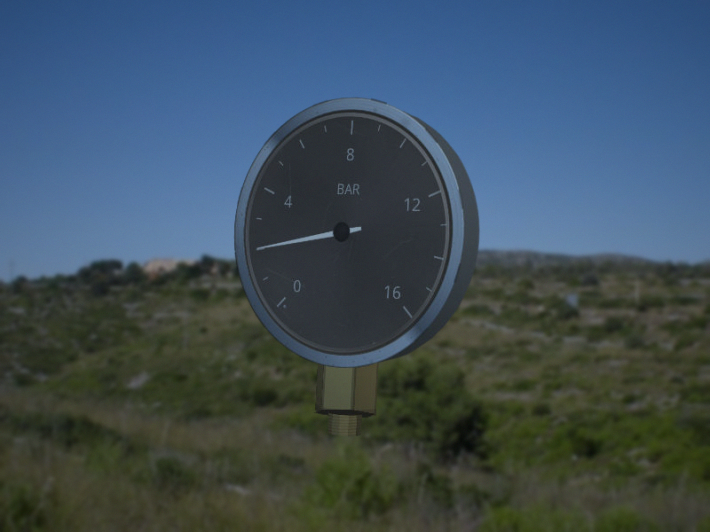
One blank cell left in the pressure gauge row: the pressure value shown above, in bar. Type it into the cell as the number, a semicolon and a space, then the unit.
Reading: 2; bar
